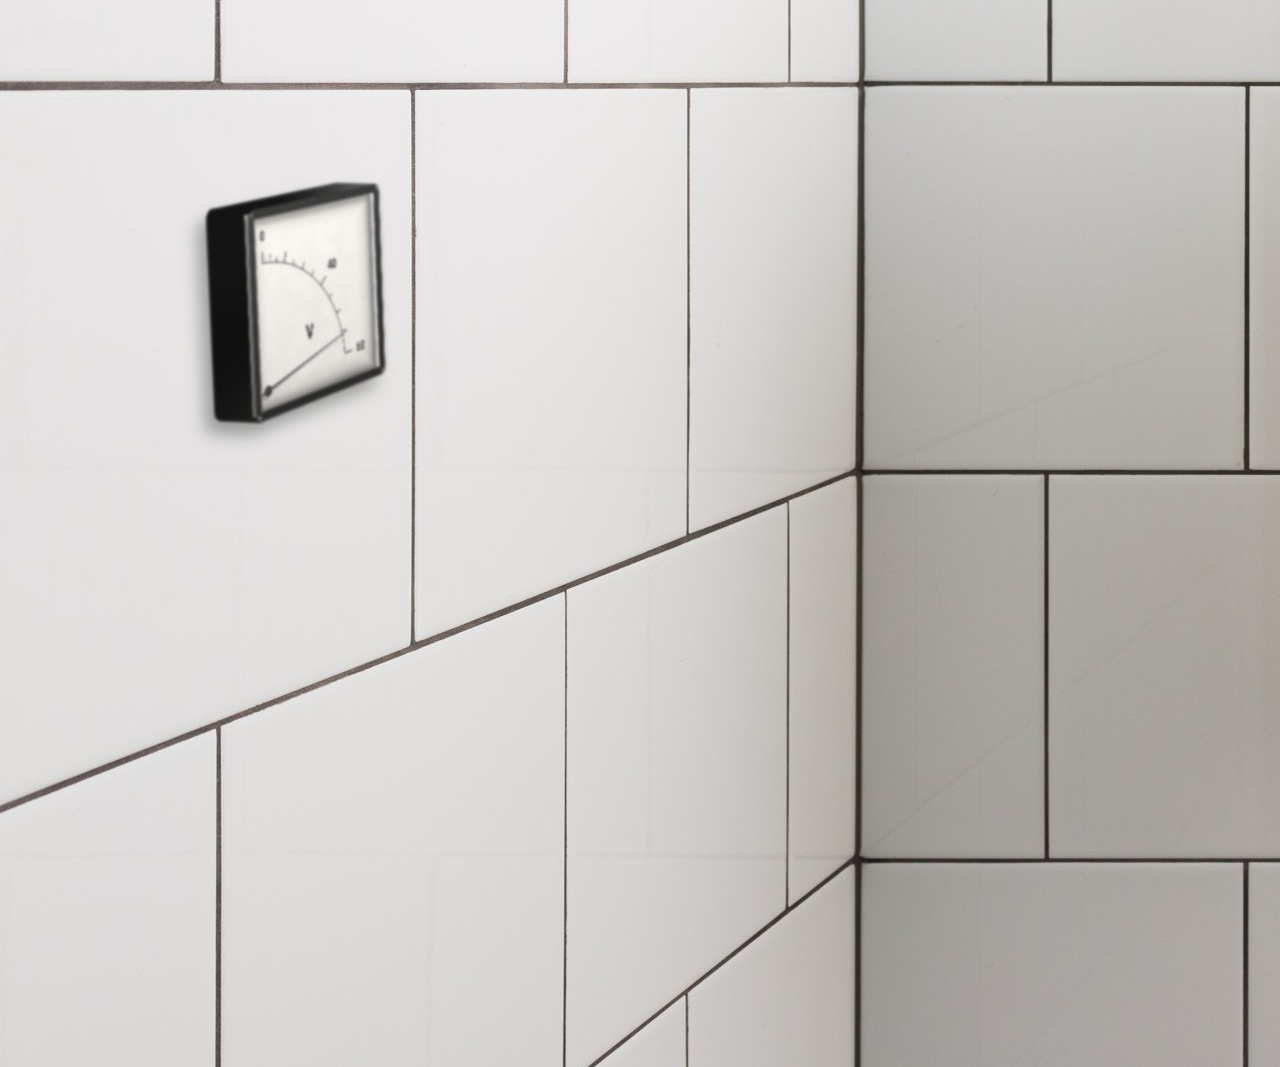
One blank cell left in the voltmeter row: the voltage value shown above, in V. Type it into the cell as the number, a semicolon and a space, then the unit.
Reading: 55; V
